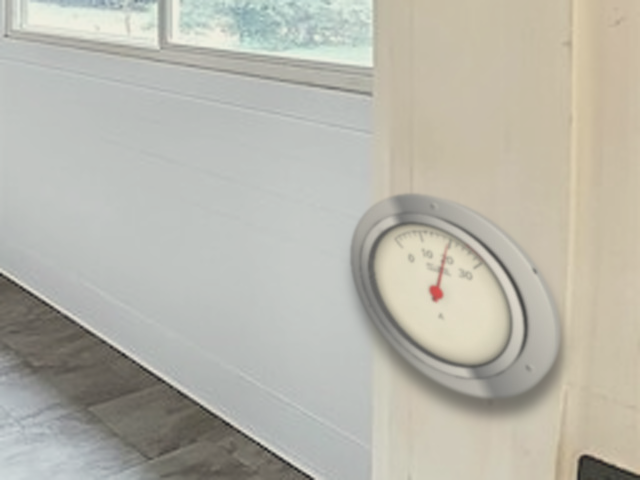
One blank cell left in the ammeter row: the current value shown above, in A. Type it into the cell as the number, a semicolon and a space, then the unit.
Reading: 20; A
